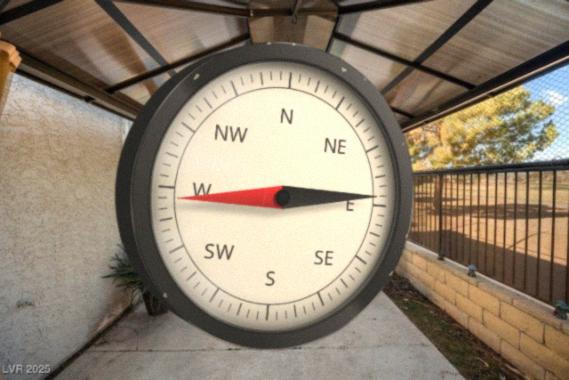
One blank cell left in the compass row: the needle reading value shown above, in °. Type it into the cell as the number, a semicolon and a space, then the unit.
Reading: 265; °
